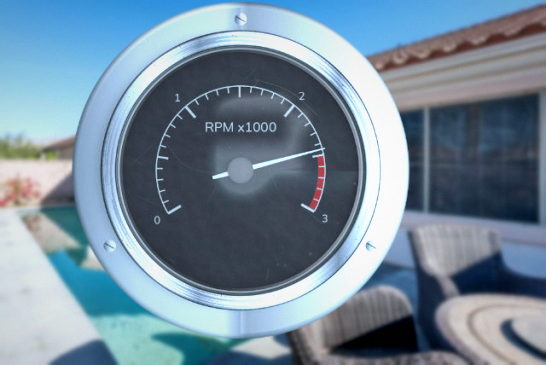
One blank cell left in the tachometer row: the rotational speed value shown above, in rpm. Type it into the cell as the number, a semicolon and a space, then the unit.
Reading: 2450; rpm
